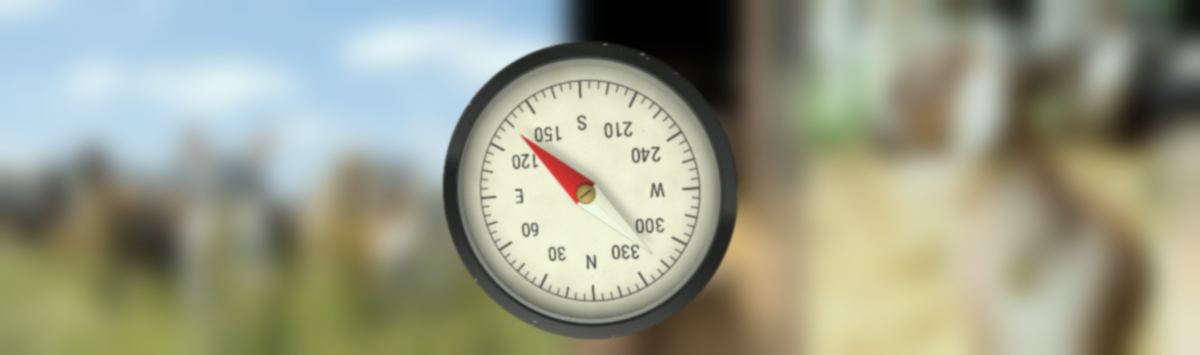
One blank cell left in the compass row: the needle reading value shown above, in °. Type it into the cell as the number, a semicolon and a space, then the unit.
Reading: 135; °
